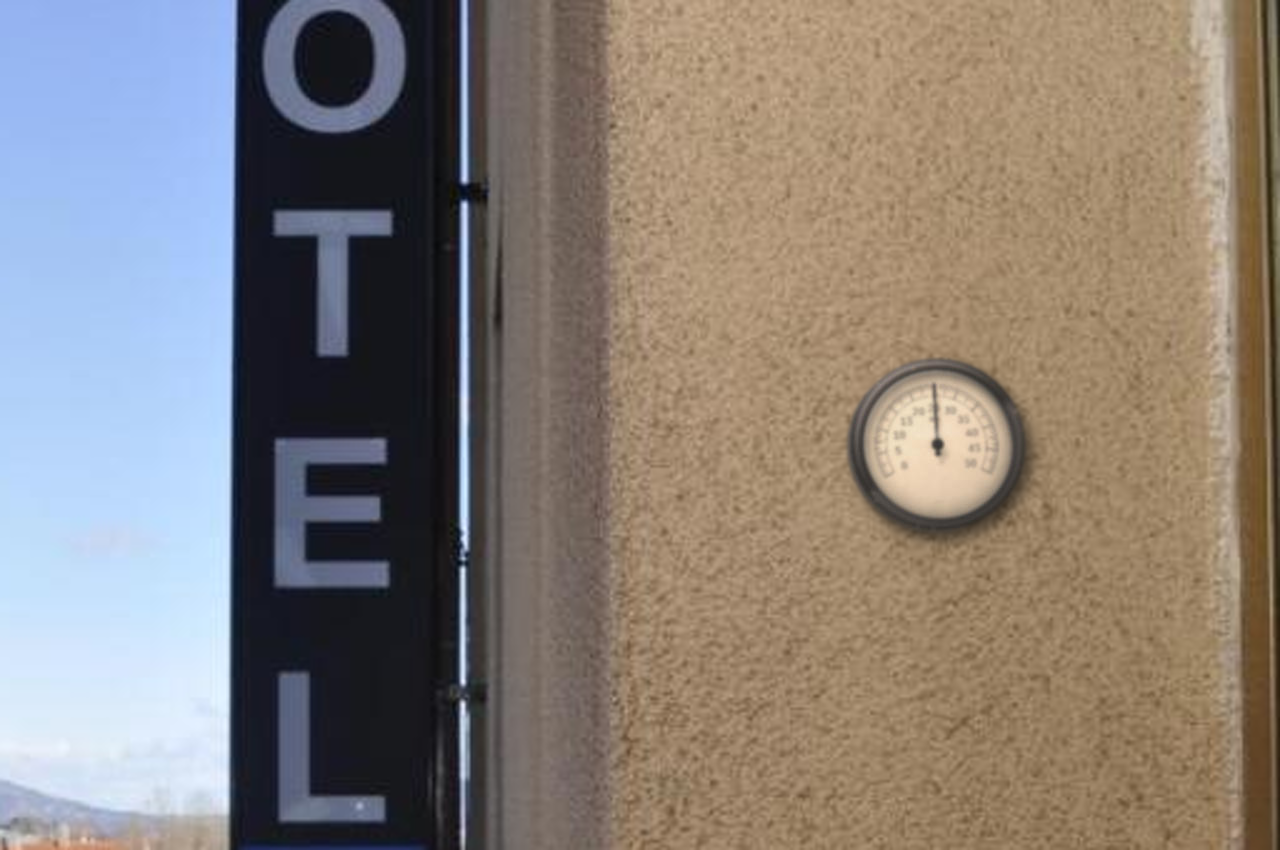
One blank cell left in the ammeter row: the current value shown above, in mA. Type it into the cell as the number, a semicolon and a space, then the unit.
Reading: 25; mA
